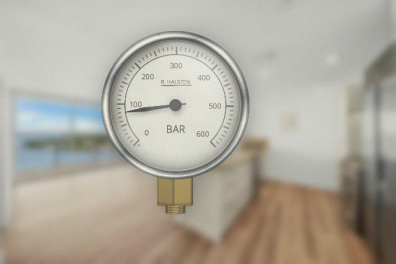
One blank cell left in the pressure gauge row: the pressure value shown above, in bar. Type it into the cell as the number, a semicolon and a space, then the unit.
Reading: 80; bar
